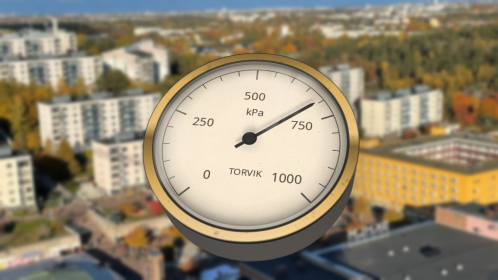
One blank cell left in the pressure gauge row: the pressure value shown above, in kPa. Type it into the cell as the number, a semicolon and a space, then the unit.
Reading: 700; kPa
